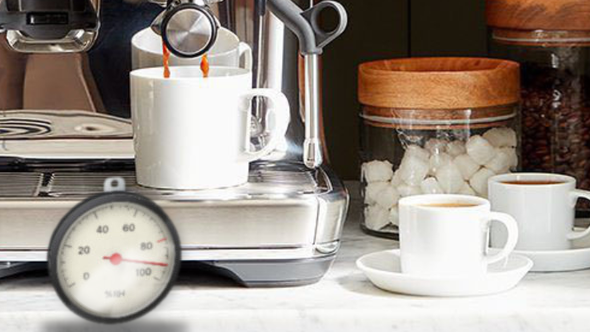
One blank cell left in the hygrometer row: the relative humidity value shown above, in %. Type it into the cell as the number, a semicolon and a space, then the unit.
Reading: 92; %
